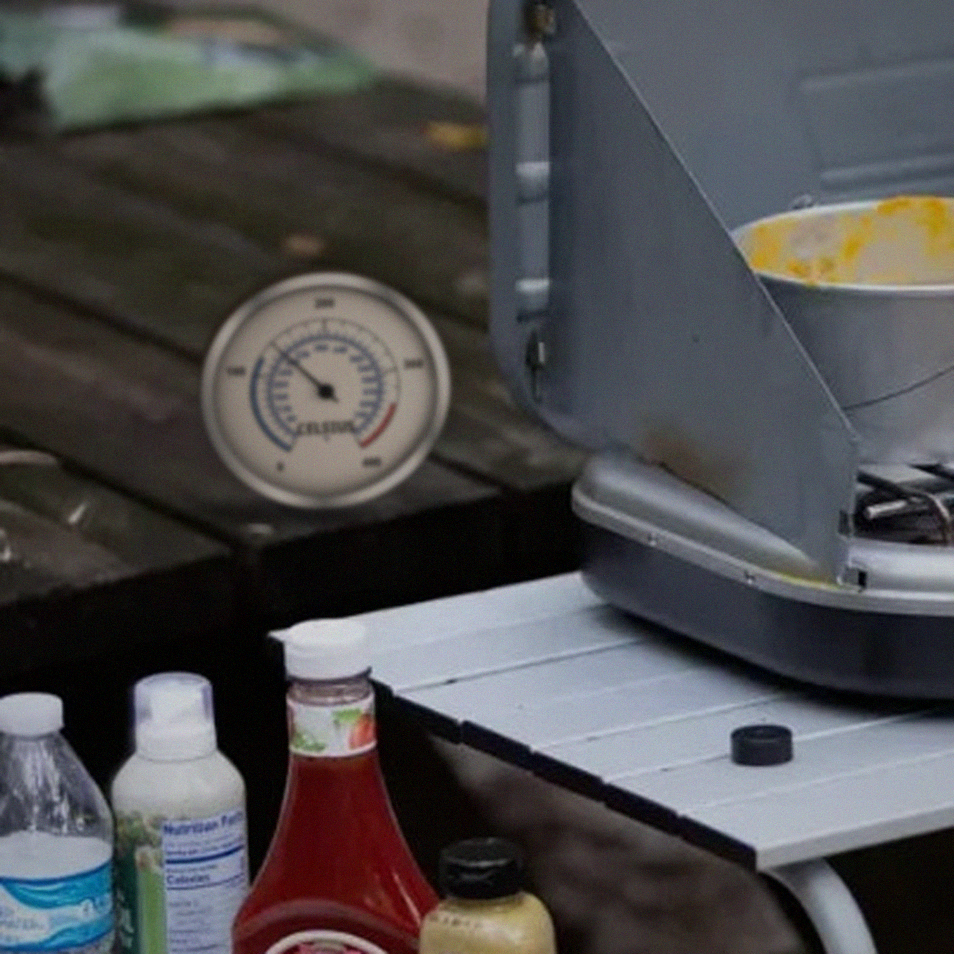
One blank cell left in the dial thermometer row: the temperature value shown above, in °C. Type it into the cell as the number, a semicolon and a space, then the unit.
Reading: 140; °C
